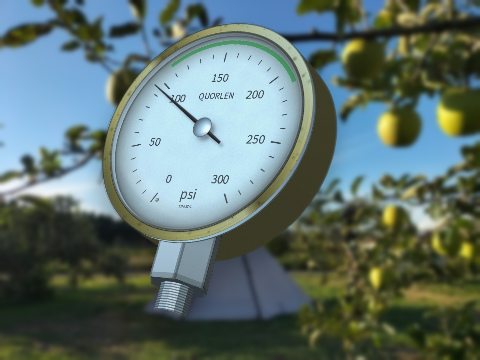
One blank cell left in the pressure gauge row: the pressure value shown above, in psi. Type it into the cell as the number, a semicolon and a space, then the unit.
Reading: 95; psi
